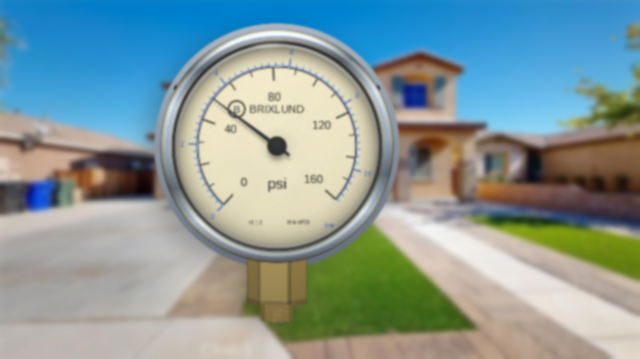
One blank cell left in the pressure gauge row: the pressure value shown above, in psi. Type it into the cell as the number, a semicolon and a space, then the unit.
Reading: 50; psi
